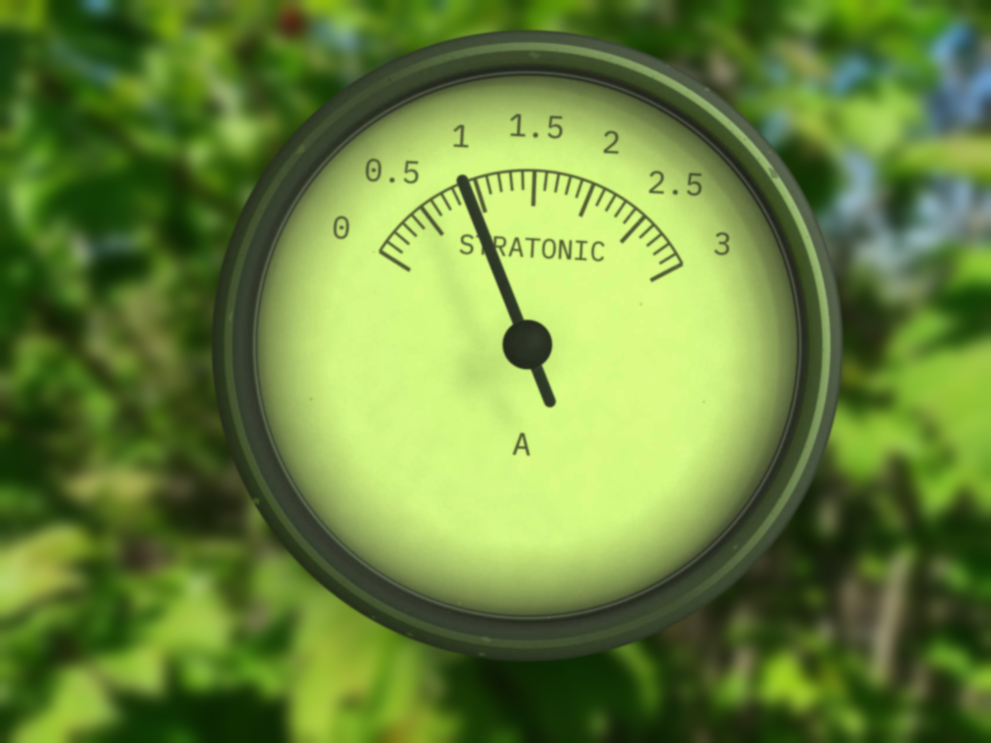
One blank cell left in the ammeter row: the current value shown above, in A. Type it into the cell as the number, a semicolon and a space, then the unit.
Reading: 0.9; A
